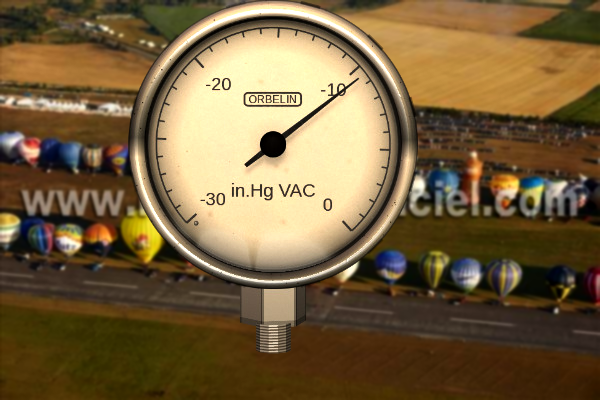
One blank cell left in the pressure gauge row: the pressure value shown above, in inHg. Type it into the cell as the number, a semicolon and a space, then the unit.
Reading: -9.5; inHg
